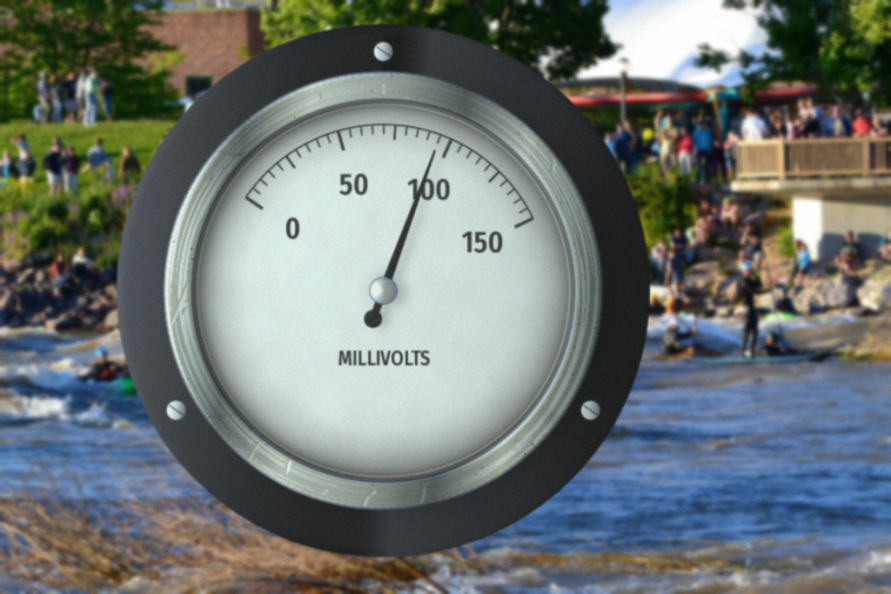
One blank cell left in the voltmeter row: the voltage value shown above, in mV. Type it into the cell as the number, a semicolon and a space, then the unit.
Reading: 95; mV
